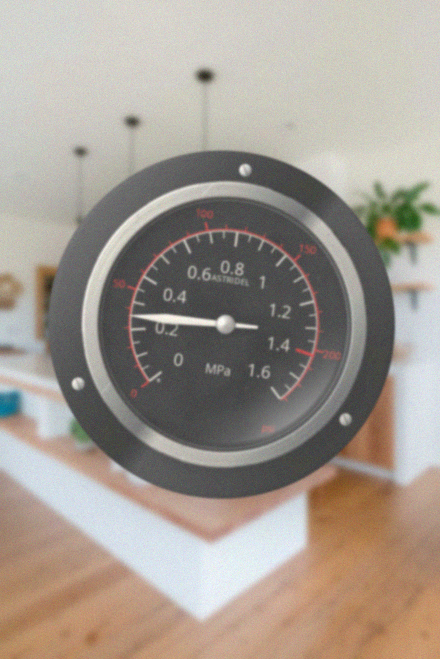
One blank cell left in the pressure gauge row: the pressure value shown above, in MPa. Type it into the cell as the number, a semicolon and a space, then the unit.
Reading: 0.25; MPa
